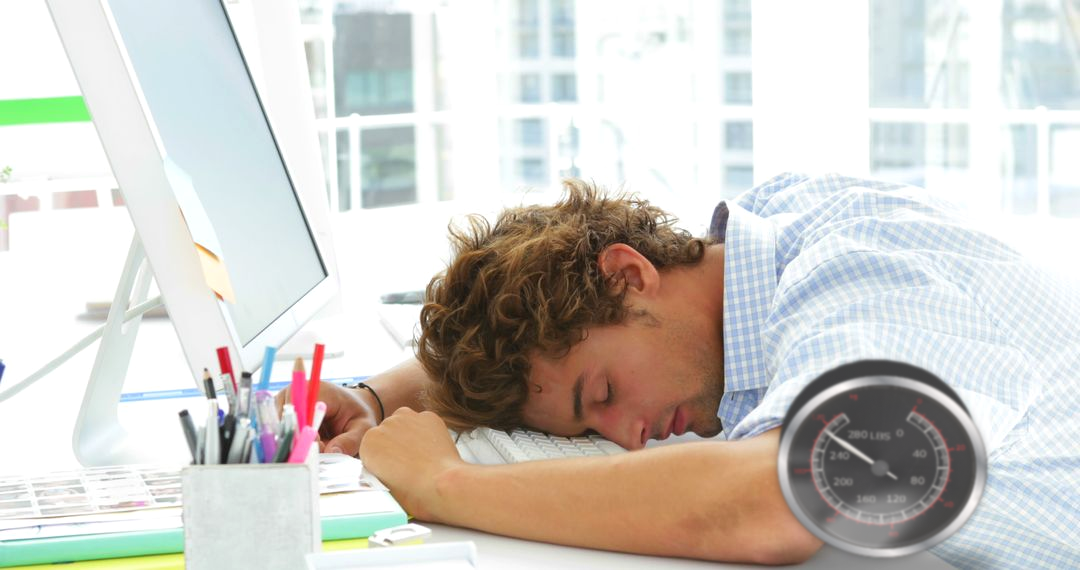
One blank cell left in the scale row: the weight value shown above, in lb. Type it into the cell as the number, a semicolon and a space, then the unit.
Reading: 260; lb
